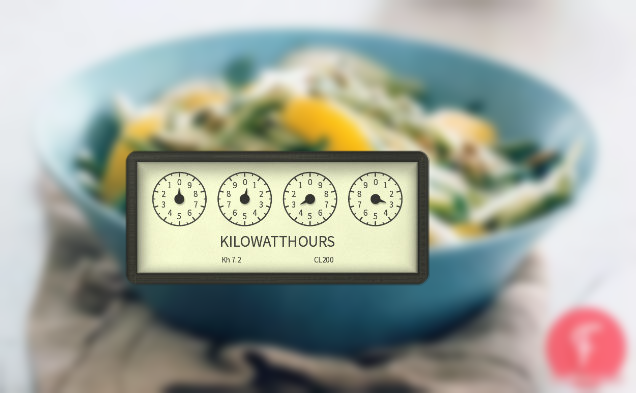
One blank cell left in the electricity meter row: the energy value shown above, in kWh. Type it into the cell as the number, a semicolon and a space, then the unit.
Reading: 33; kWh
